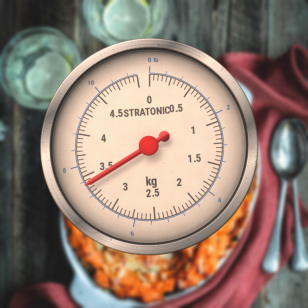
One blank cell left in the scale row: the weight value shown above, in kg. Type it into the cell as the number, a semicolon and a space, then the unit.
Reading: 3.4; kg
